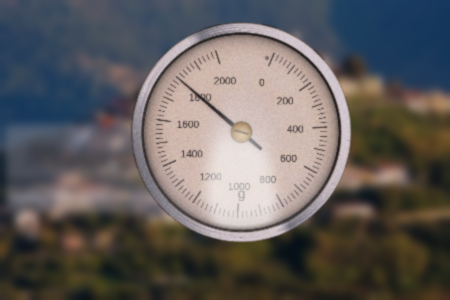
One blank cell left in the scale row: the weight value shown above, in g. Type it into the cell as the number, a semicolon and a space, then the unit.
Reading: 1800; g
